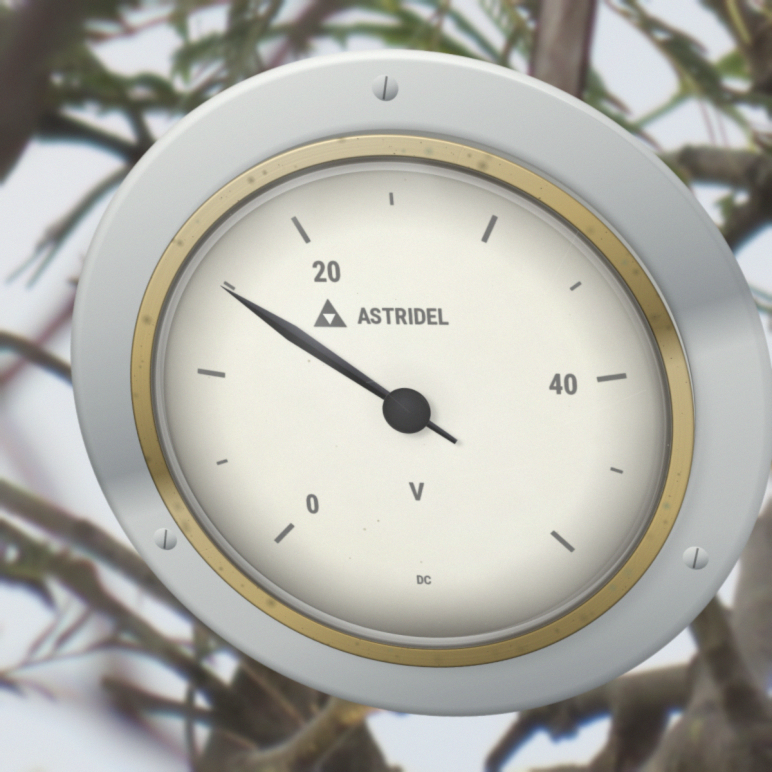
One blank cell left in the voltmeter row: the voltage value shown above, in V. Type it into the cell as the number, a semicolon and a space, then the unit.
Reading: 15; V
